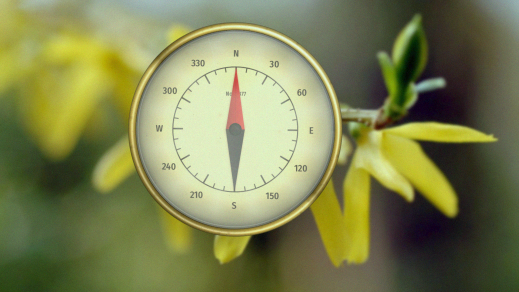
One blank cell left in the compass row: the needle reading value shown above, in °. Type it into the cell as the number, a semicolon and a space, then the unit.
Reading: 0; °
